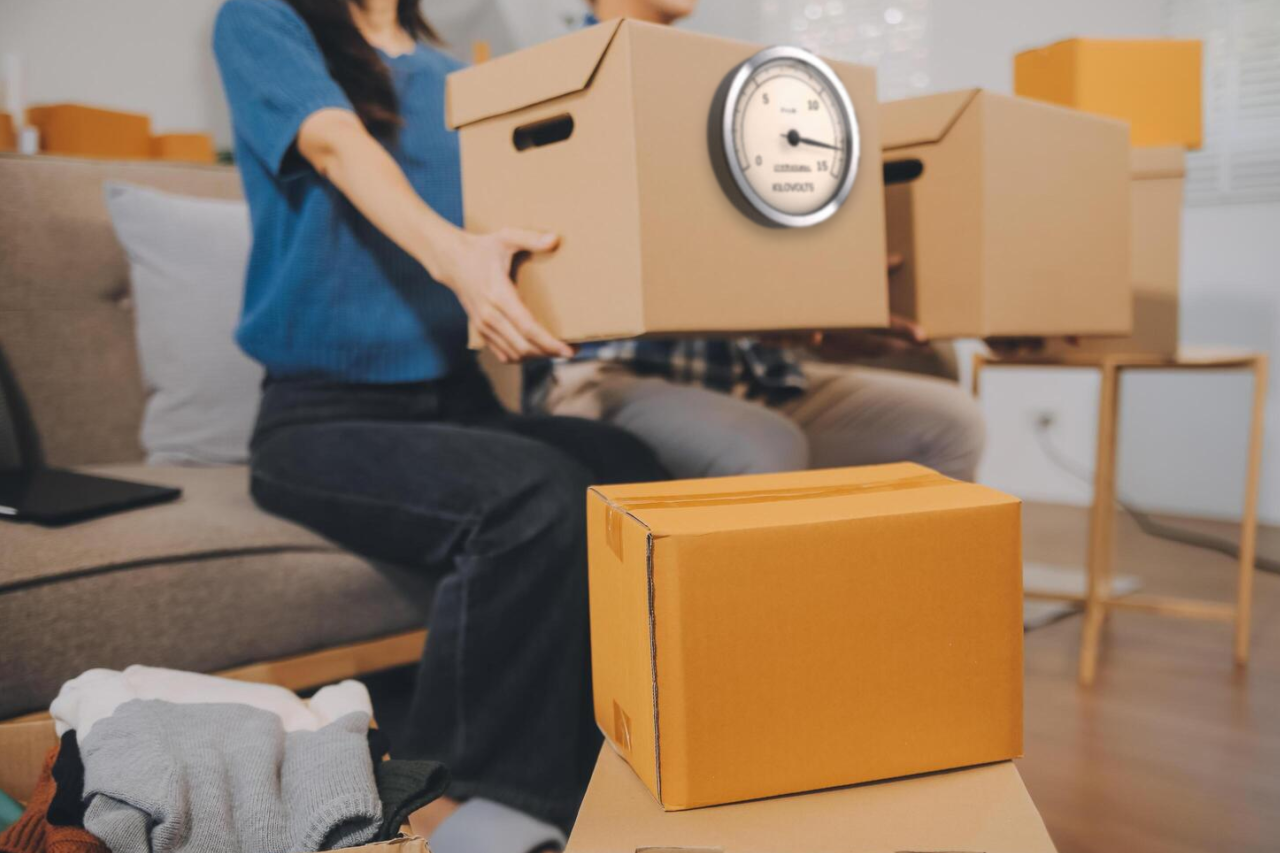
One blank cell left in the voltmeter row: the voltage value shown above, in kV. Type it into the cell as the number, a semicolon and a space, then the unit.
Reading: 13.5; kV
